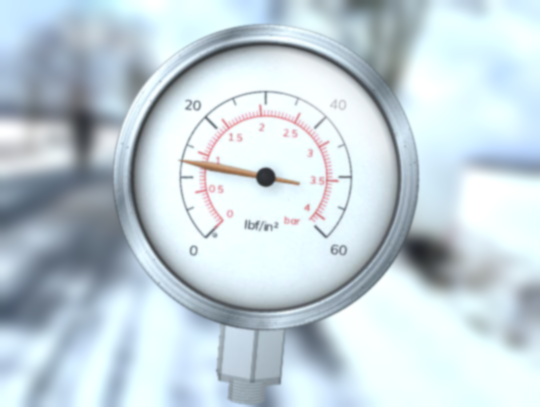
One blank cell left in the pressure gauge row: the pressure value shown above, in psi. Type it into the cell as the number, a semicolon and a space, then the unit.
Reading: 12.5; psi
